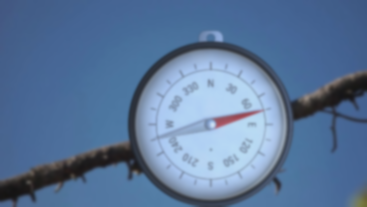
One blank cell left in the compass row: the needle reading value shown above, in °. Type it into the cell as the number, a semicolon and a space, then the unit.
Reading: 75; °
